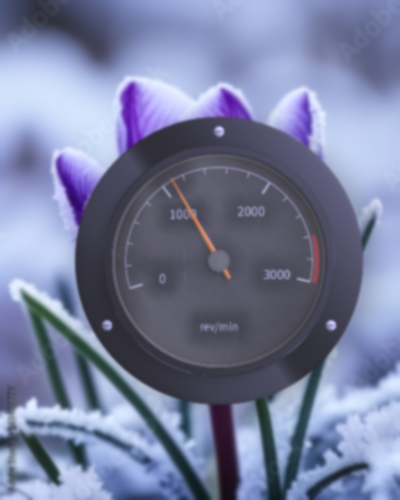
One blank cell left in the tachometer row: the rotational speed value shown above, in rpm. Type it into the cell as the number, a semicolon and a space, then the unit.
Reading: 1100; rpm
